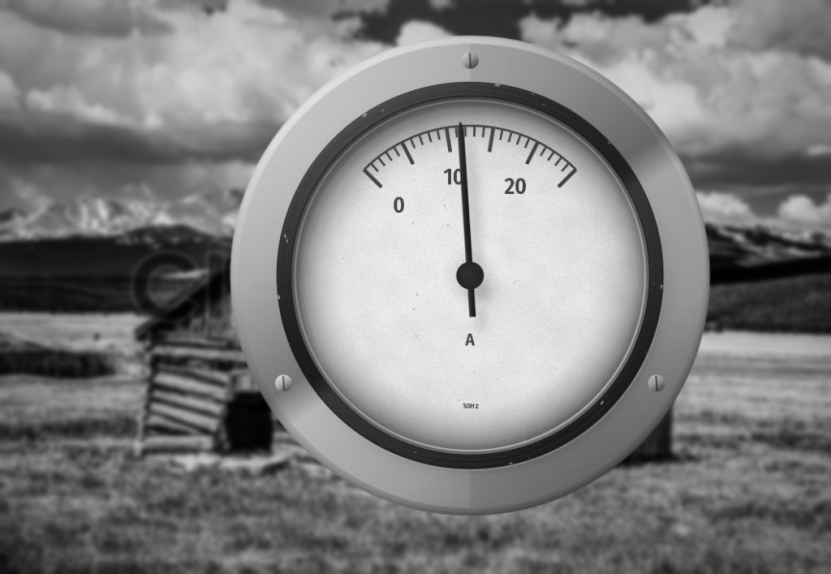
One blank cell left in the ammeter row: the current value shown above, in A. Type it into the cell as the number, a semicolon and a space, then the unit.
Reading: 11.5; A
